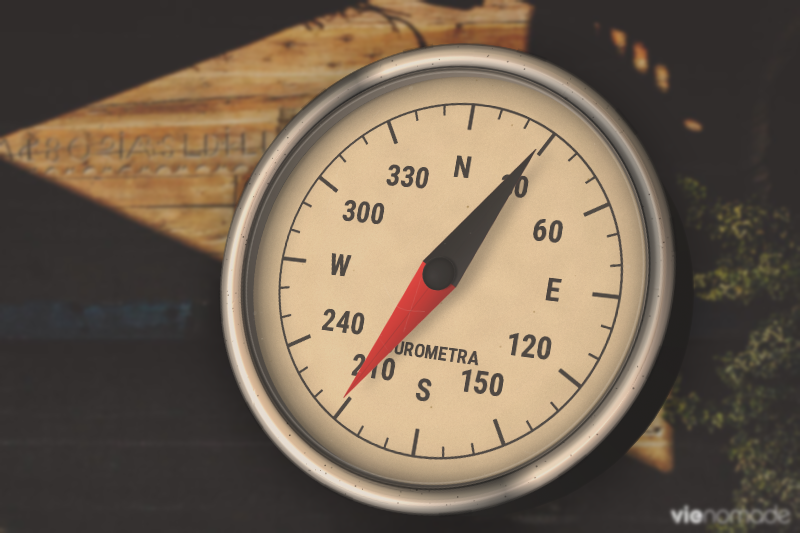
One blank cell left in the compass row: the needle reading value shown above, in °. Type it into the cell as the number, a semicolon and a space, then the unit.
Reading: 210; °
